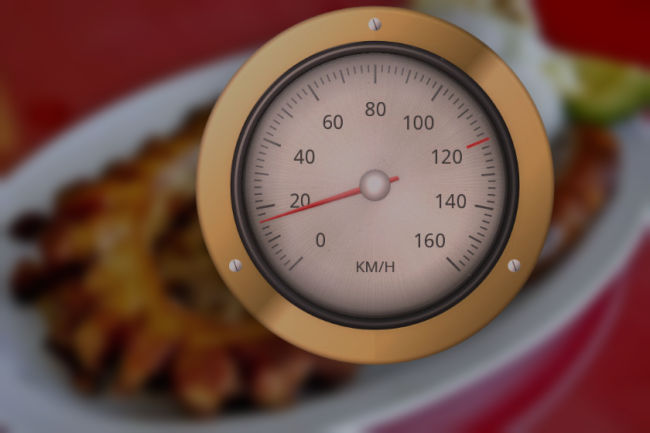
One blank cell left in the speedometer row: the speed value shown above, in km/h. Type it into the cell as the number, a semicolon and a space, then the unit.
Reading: 16; km/h
